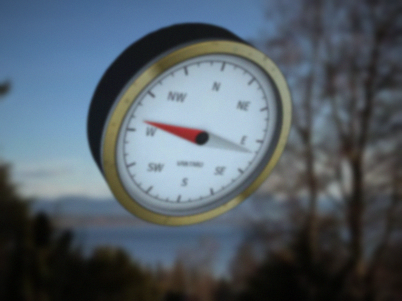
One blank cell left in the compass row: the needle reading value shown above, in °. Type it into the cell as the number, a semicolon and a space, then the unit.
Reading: 280; °
